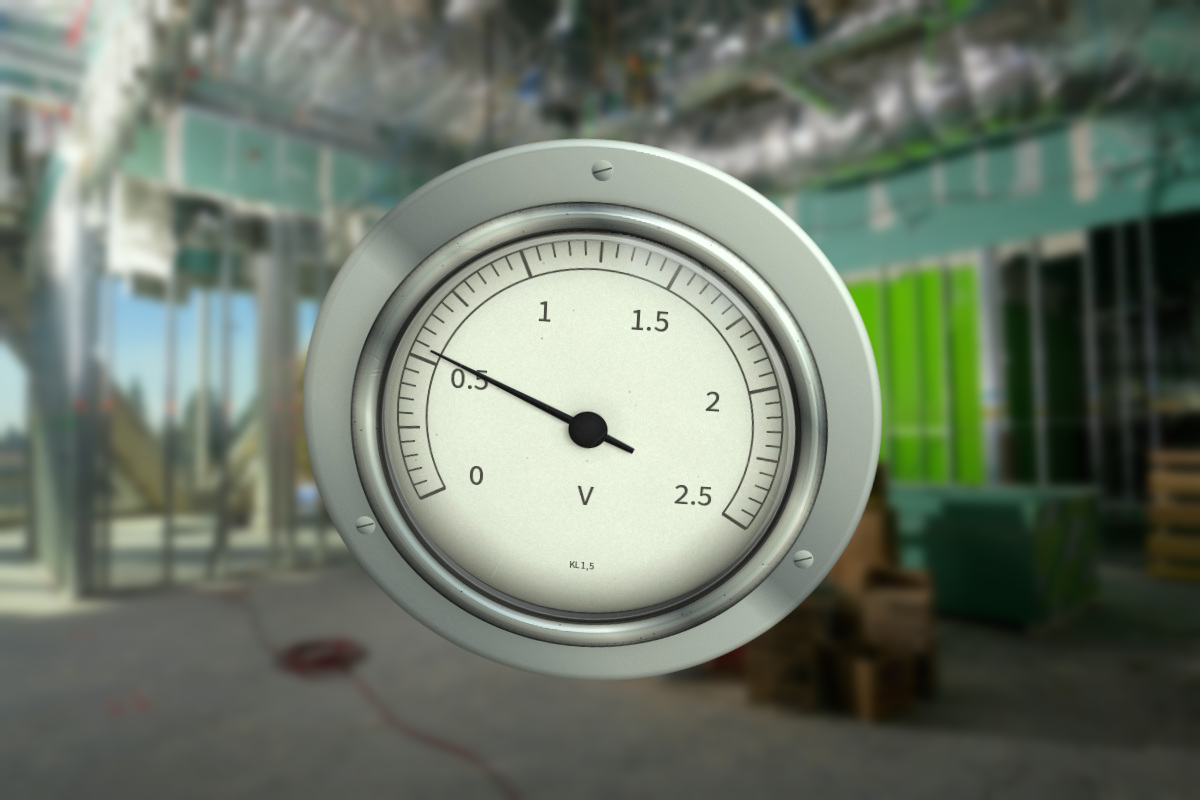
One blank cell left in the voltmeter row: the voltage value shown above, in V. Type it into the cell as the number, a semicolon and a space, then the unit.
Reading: 0.55; V
